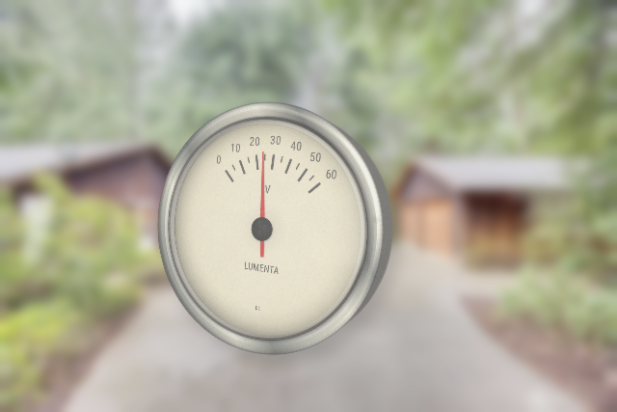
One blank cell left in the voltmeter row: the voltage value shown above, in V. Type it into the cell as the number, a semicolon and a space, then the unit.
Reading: 25; V
